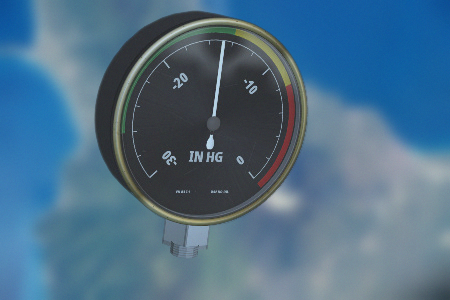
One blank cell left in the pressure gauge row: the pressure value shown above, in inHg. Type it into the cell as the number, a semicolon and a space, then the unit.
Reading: -15; inHg
